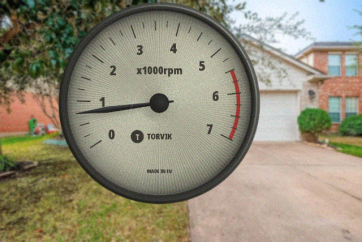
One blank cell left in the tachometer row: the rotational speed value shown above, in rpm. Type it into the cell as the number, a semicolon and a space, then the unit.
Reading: 750; rpm
